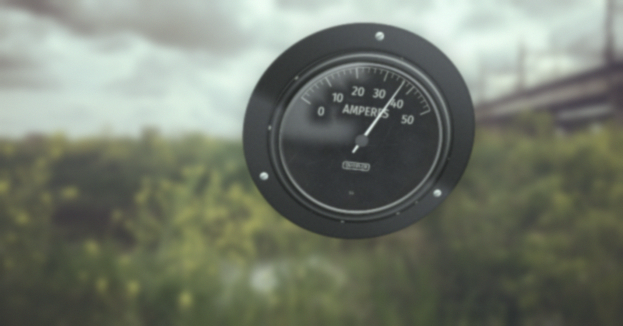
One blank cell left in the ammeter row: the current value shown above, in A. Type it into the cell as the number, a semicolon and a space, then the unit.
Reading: 36; A
